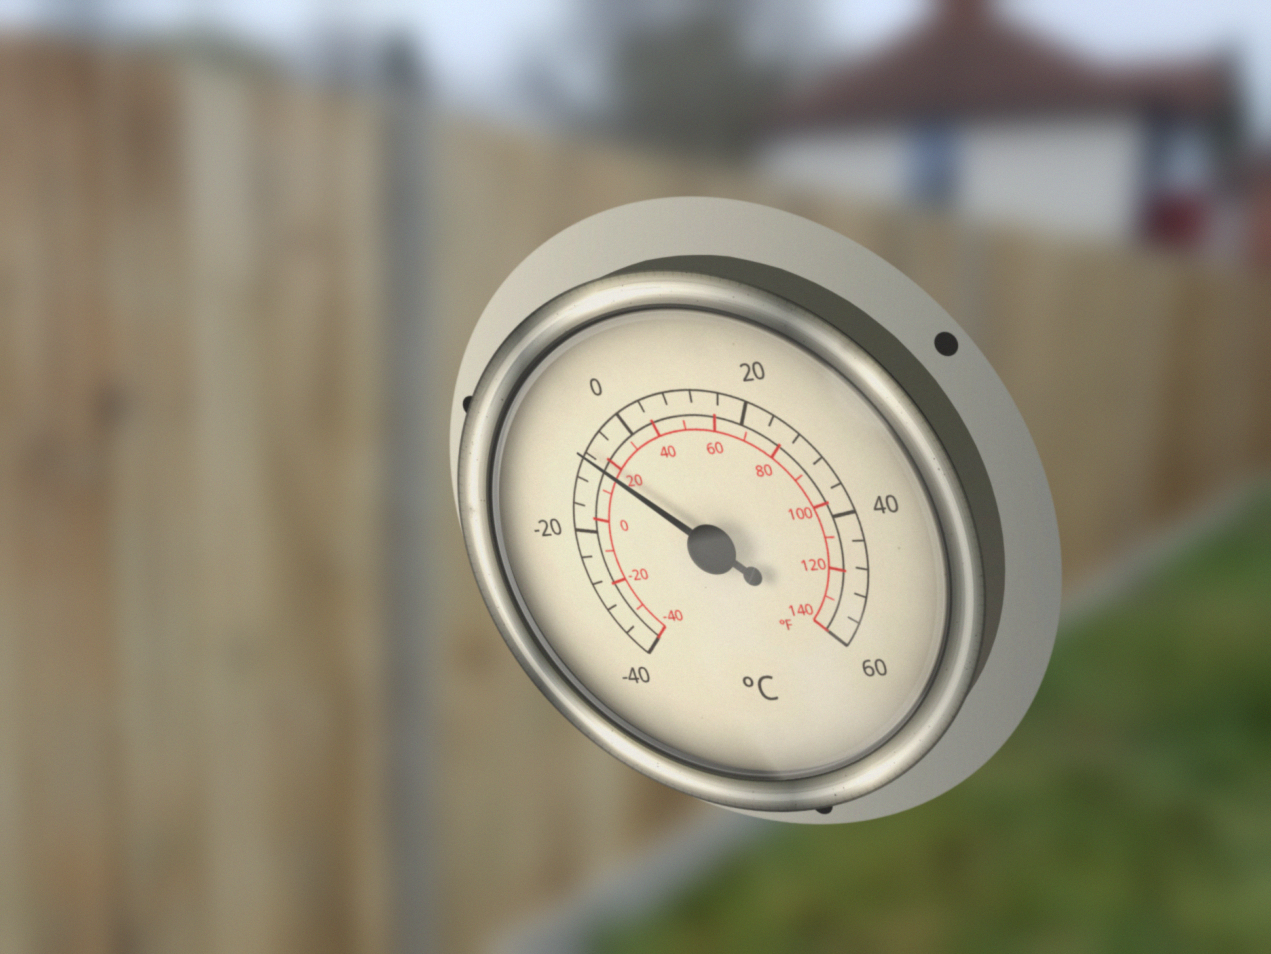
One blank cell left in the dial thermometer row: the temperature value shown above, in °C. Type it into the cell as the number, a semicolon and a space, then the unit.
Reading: -8; °C
